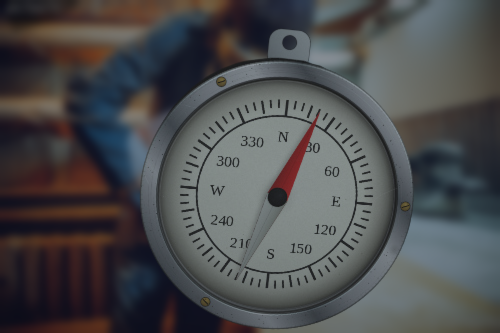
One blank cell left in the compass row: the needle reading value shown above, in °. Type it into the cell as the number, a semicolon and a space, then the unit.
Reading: 20; °
